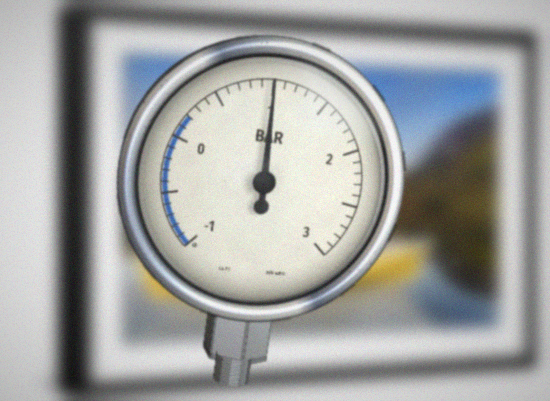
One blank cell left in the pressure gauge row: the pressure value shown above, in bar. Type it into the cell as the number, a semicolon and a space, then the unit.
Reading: 1; bar
